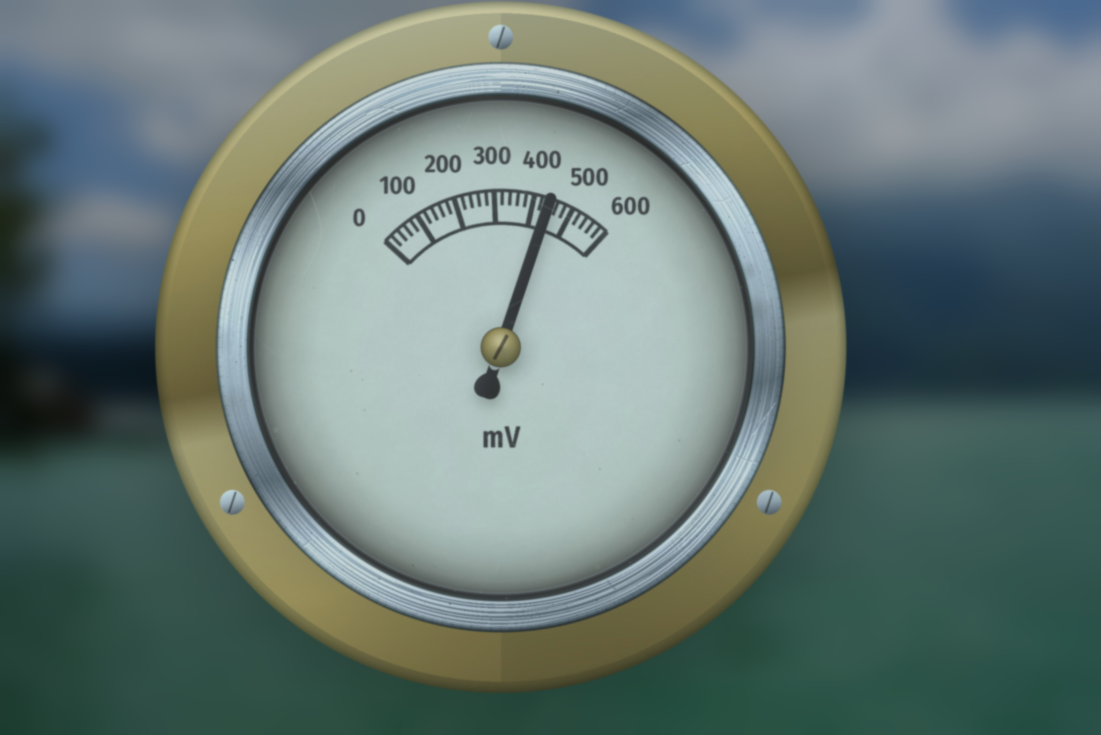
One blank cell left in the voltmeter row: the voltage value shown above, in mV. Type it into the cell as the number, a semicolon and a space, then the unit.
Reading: 440; mV
